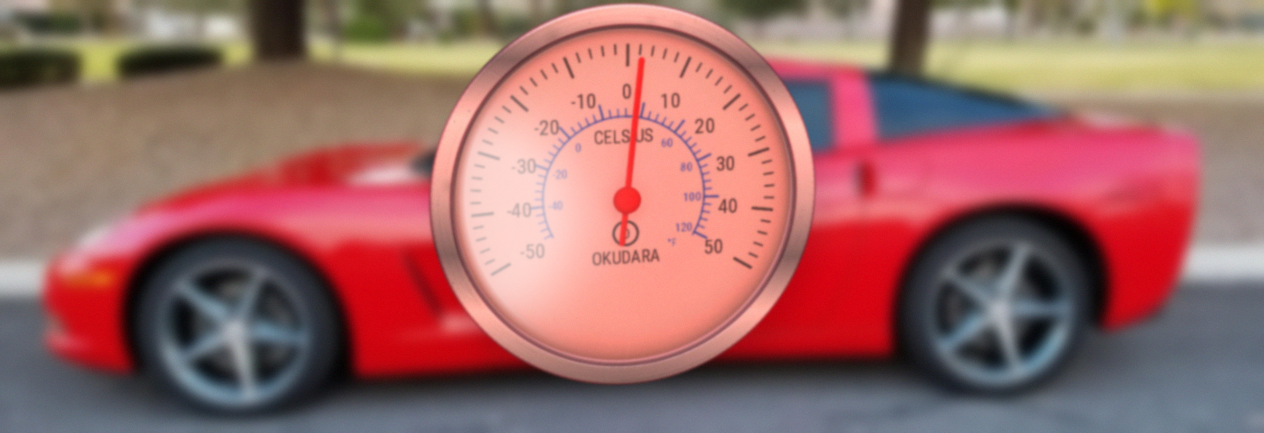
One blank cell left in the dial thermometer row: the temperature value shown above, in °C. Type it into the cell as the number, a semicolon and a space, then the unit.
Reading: 2; °C
